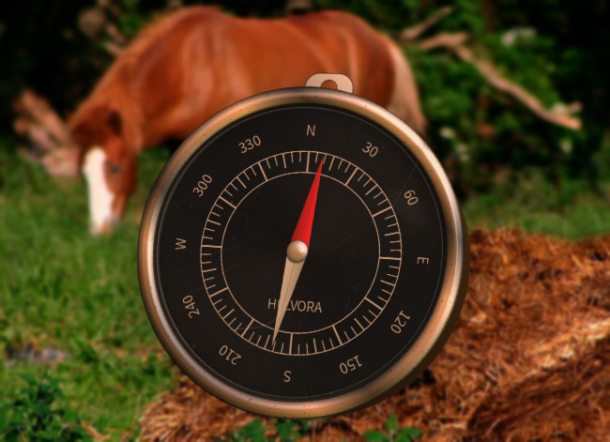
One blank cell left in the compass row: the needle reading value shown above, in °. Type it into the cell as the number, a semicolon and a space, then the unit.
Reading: 10; °
